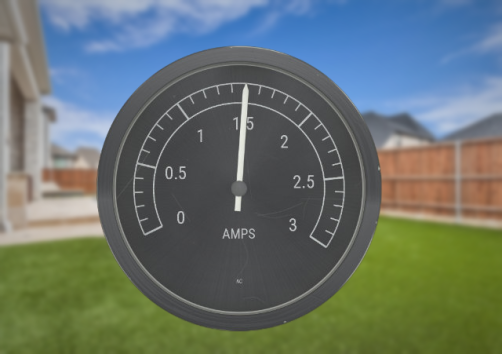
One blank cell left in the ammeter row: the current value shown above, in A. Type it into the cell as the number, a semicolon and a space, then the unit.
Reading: 1.5; A
